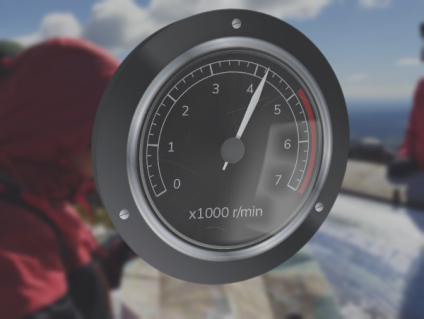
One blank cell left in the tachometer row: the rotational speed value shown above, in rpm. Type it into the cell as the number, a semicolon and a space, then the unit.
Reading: 4200; rpm
